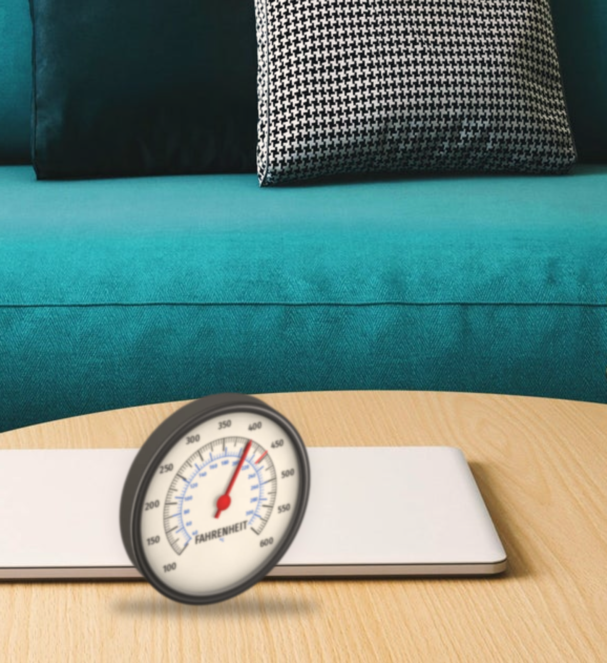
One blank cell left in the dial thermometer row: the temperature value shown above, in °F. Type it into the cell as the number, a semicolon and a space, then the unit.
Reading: 400; °F
